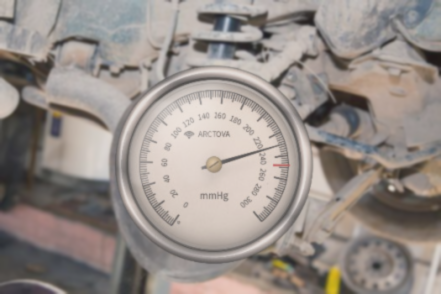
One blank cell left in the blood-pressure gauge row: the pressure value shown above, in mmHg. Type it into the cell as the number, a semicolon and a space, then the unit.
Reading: 230; mmHg
